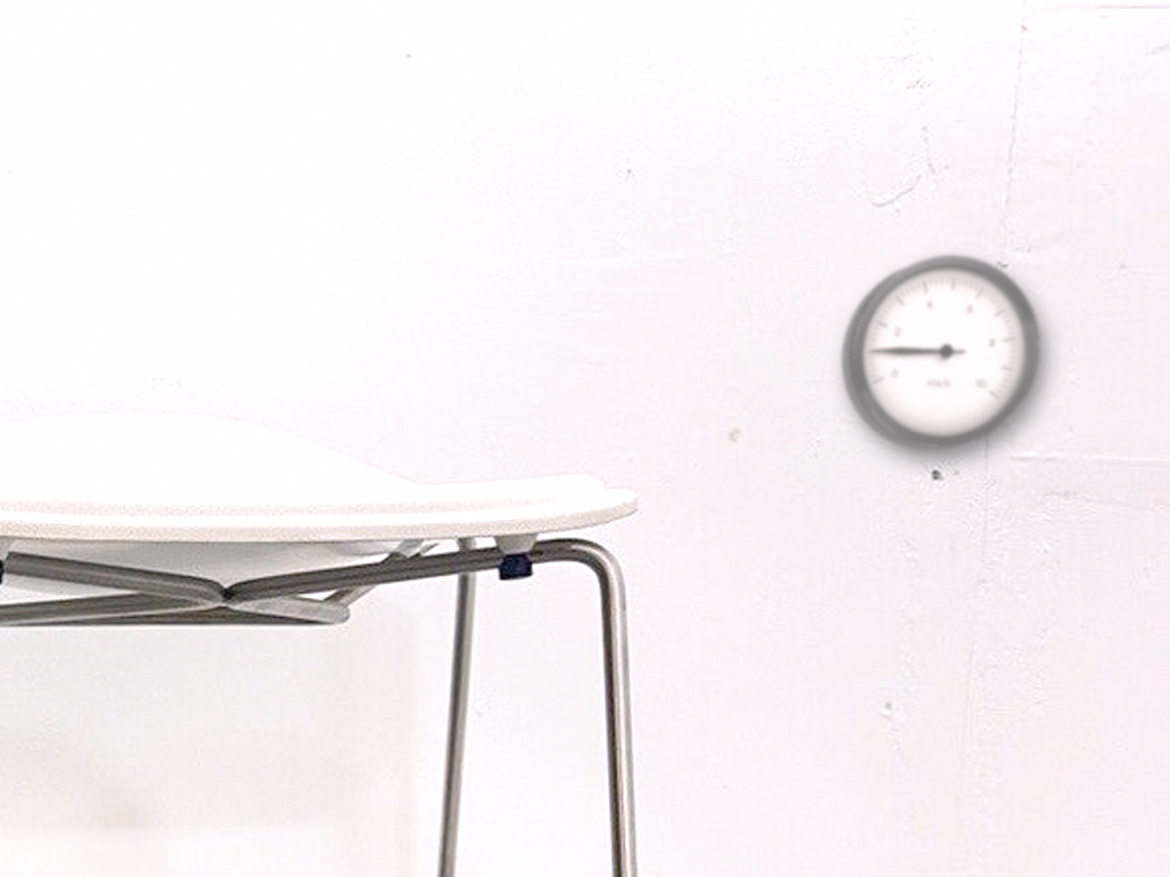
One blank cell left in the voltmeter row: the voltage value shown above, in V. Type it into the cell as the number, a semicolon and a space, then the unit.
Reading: 1; V
